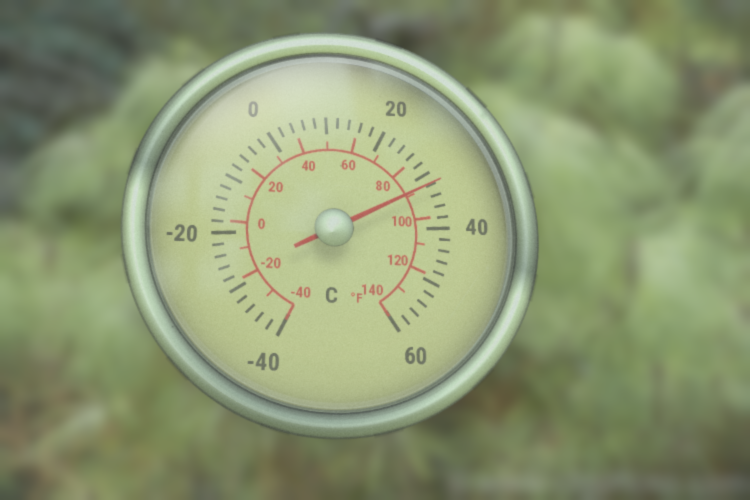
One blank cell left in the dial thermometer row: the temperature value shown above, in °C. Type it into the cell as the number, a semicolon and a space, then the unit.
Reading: 32; °C
